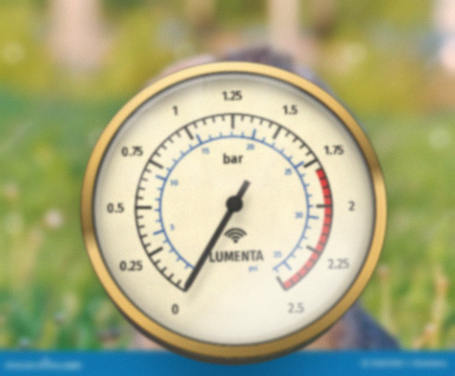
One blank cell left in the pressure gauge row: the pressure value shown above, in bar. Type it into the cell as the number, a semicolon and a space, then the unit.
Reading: 0; bar
